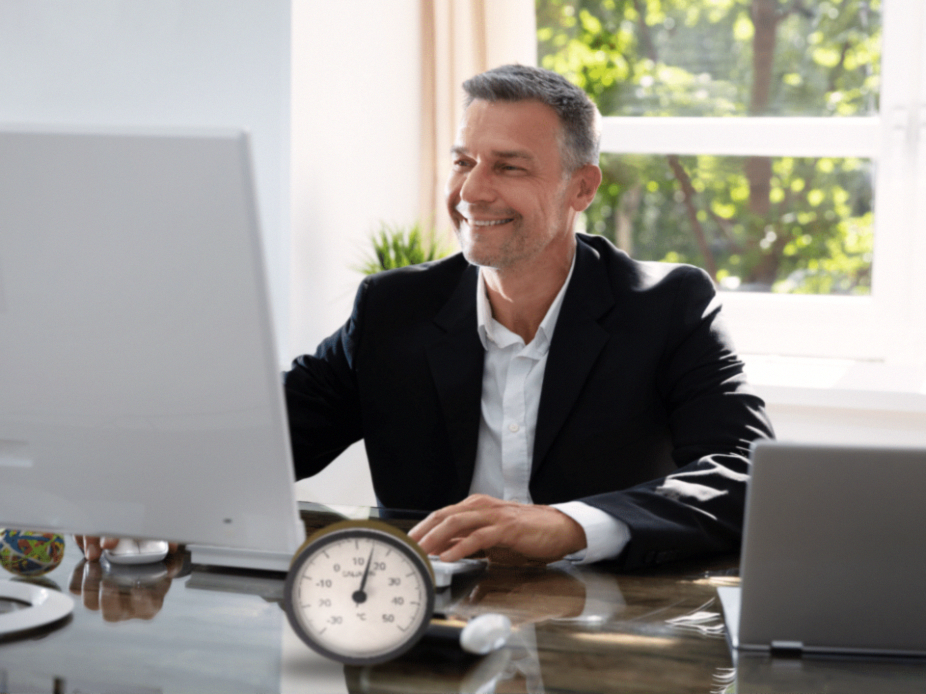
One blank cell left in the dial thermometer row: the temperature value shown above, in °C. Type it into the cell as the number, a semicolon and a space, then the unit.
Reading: 15; °C
